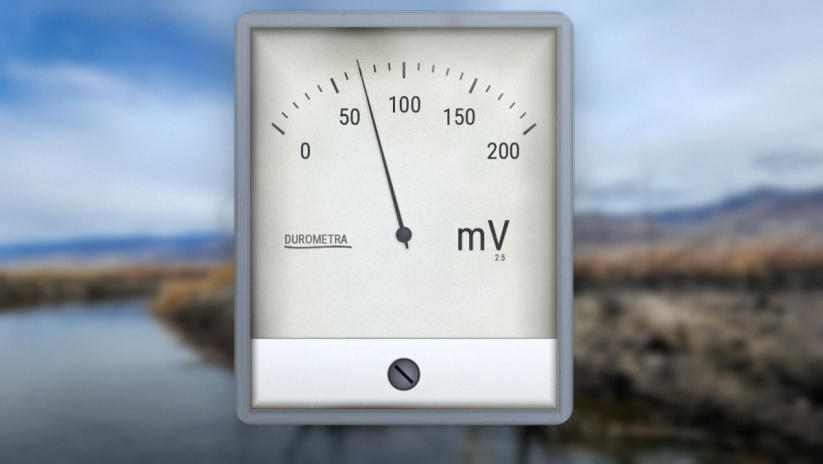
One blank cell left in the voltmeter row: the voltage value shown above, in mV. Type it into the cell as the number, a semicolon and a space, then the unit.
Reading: 70; mV
